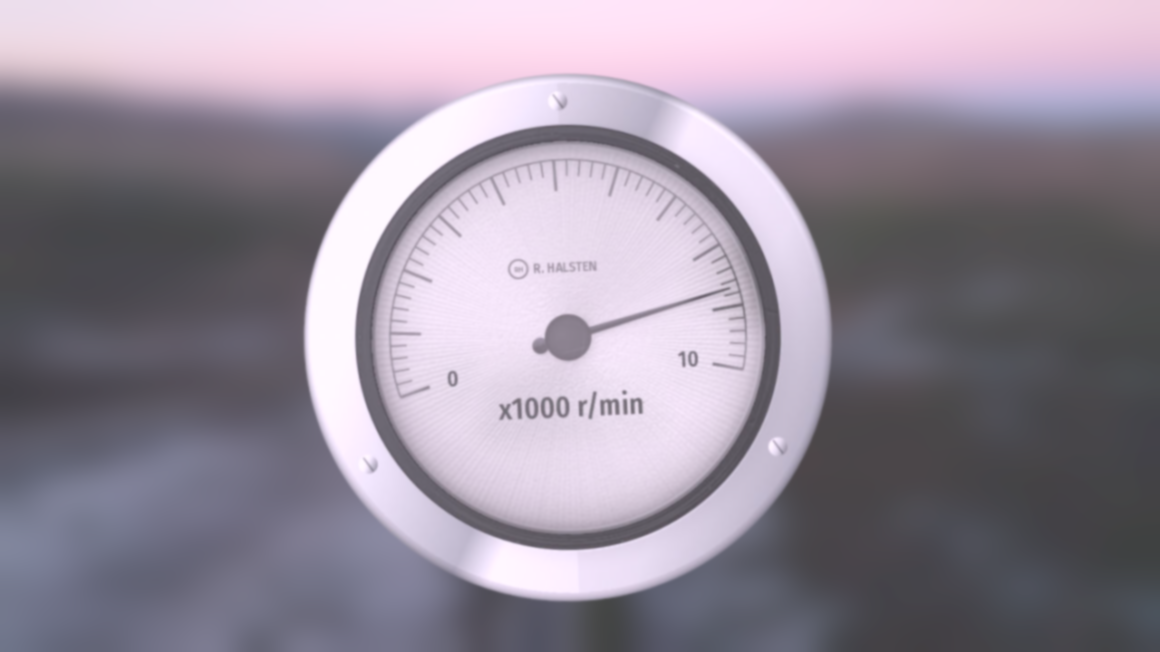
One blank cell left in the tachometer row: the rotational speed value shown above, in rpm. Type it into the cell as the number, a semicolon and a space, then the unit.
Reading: 8700; rpm
